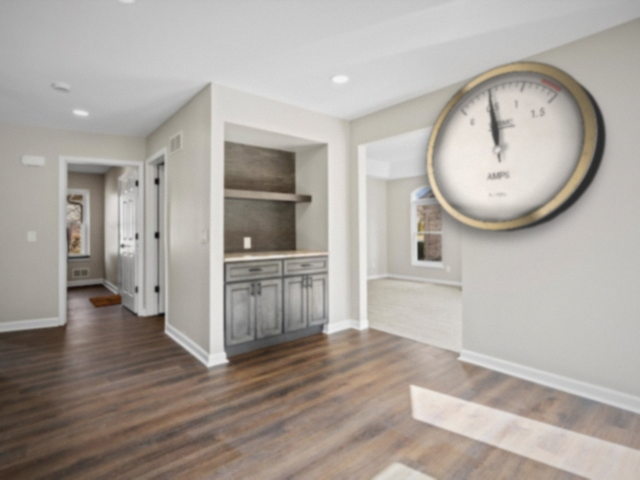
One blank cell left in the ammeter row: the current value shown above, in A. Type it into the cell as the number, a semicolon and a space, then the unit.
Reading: 0.5; A
